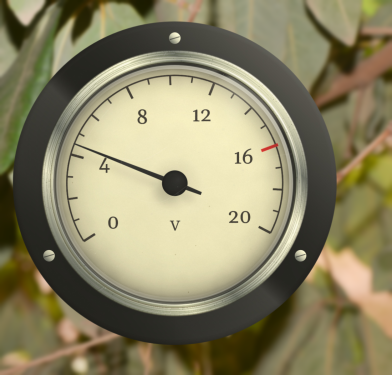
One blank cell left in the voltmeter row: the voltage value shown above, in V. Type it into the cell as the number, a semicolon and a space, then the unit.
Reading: 4.5; V
